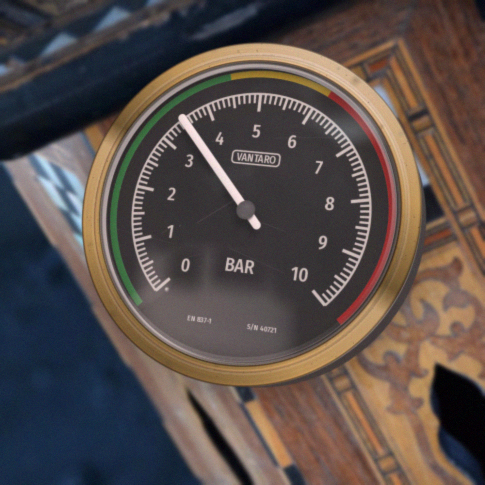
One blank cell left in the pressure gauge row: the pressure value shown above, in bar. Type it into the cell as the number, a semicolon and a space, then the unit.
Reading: 3.5; bar
